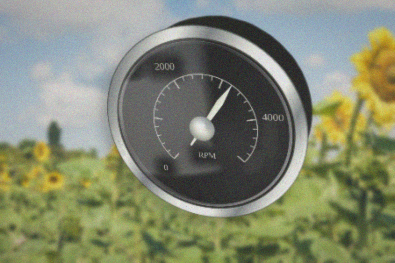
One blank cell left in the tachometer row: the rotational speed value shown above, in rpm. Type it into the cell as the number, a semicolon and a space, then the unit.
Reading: 3200; rpm
